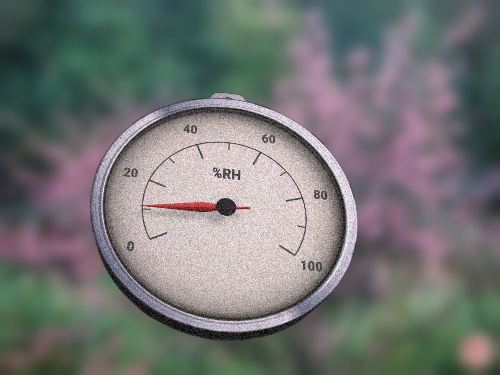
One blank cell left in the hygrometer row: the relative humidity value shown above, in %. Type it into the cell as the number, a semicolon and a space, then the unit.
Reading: 10; %
